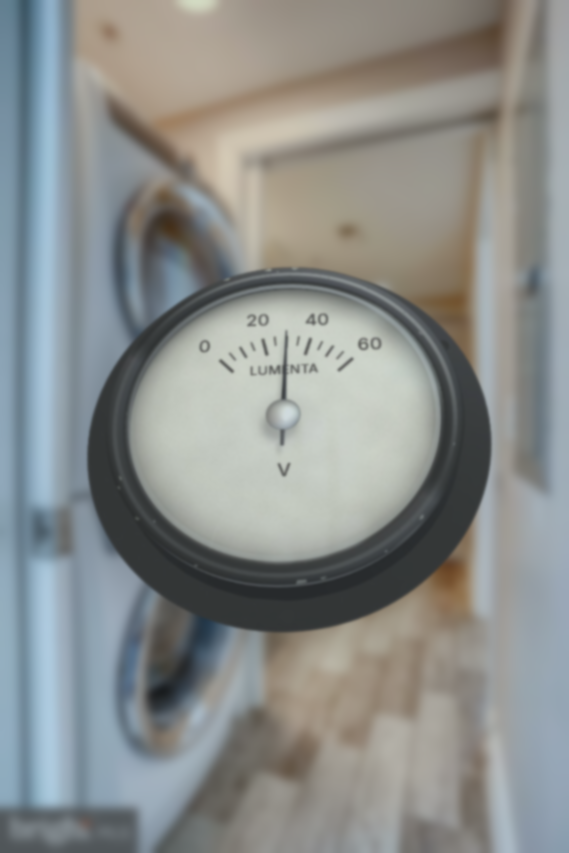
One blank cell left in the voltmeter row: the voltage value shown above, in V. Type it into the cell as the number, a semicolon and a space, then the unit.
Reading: 30; V
